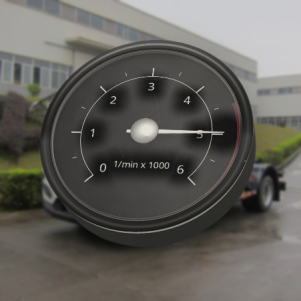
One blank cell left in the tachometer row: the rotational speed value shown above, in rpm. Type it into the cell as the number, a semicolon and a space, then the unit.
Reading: 5000; rpm
